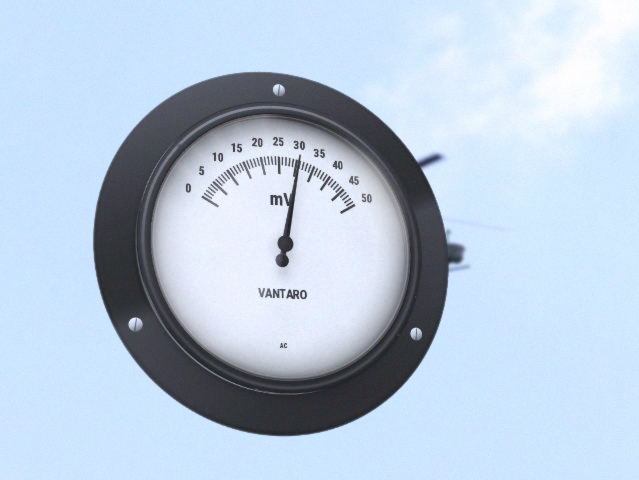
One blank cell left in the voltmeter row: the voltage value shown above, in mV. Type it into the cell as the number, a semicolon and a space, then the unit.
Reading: 30; mV
